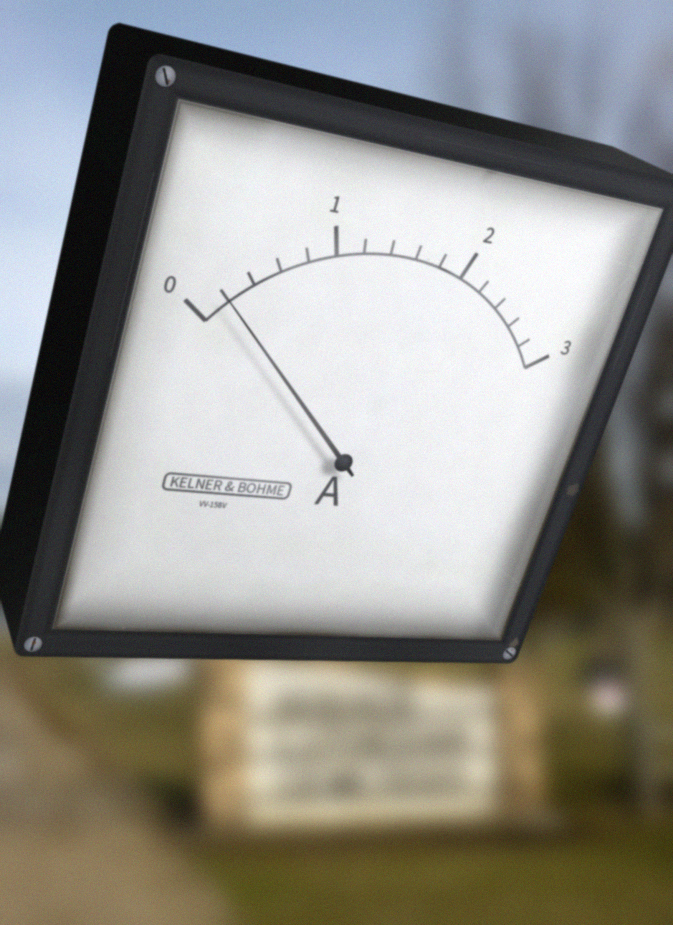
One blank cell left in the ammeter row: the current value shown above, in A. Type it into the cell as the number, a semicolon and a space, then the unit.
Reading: 0.2; A
